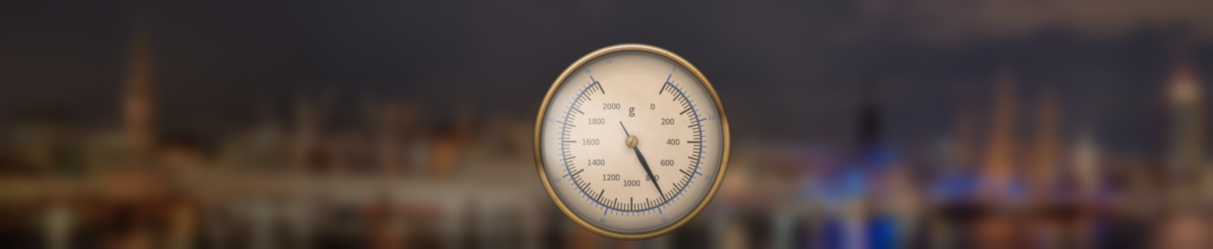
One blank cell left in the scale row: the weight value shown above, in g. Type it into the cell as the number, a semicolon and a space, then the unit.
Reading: 800; g
